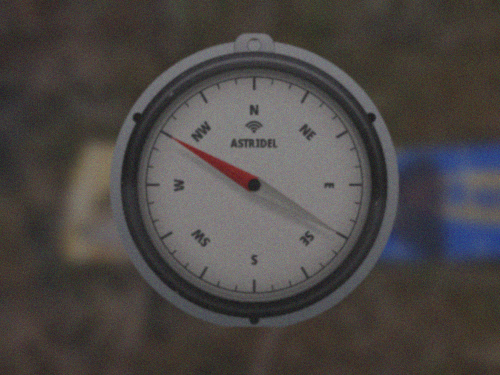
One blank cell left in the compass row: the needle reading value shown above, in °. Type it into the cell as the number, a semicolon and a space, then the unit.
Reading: 300; °
